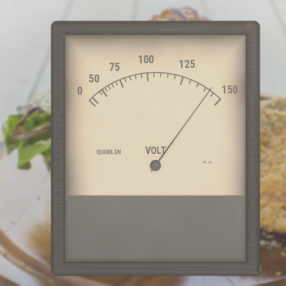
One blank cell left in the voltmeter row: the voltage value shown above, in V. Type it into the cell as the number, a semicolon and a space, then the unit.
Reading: 142.5; V
